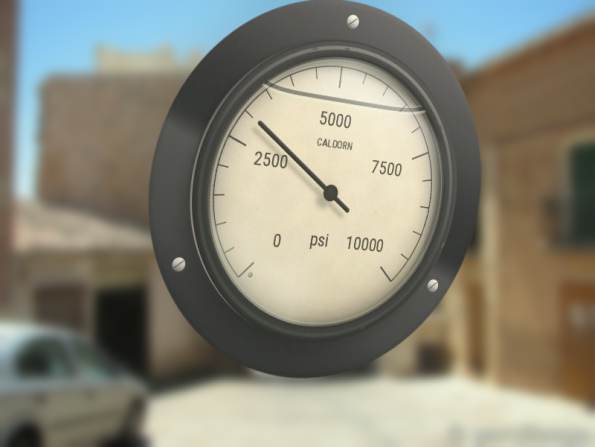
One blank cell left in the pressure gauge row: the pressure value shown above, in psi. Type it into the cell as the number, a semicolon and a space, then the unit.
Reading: 3000; psi
